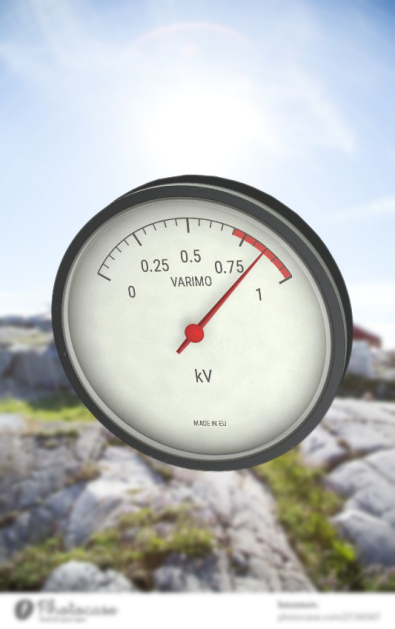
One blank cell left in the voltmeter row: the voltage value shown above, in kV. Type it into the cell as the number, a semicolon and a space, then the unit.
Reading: 0.85; kV
